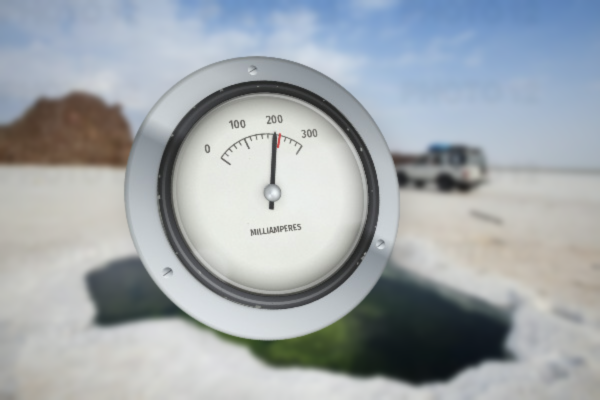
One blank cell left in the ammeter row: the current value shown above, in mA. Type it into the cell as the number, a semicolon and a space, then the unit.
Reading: 200; mA
